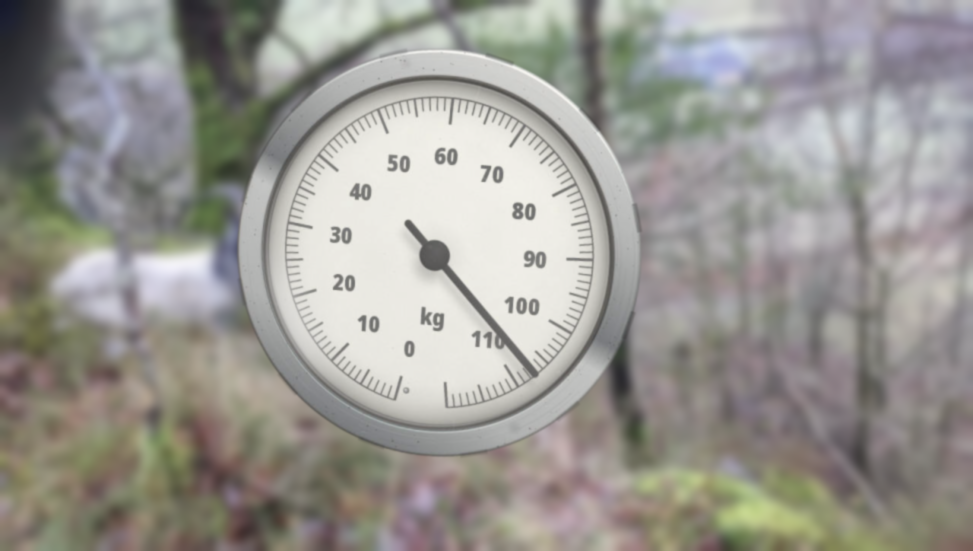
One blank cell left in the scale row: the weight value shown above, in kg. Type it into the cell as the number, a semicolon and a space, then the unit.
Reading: 107; kg
